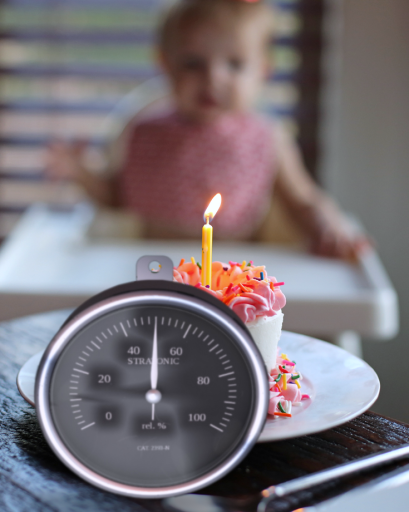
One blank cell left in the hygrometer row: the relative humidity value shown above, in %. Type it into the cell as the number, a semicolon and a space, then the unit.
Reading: 50; %
